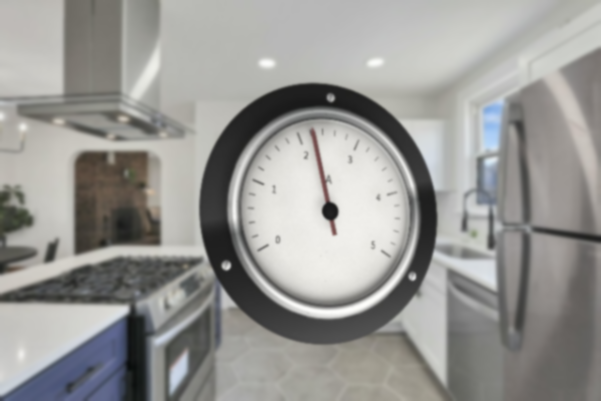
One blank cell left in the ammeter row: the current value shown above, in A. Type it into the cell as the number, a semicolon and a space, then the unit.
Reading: 2.2; A
